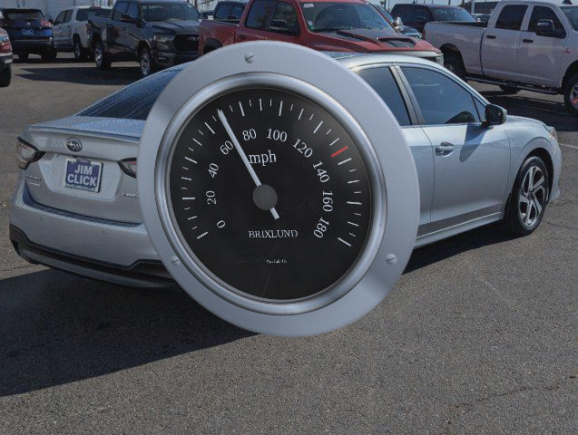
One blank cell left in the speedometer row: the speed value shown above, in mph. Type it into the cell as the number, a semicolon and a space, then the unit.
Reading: 70; mph
